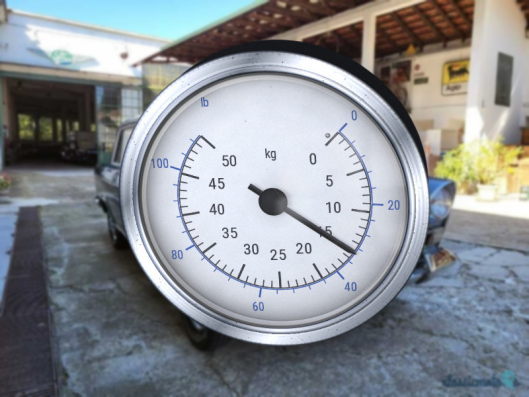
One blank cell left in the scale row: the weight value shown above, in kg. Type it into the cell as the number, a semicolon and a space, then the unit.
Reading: 15; kg
